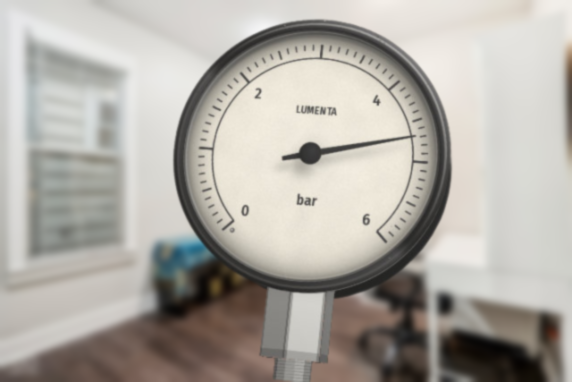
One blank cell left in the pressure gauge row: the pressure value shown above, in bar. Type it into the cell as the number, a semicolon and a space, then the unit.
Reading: 4.7; bar
